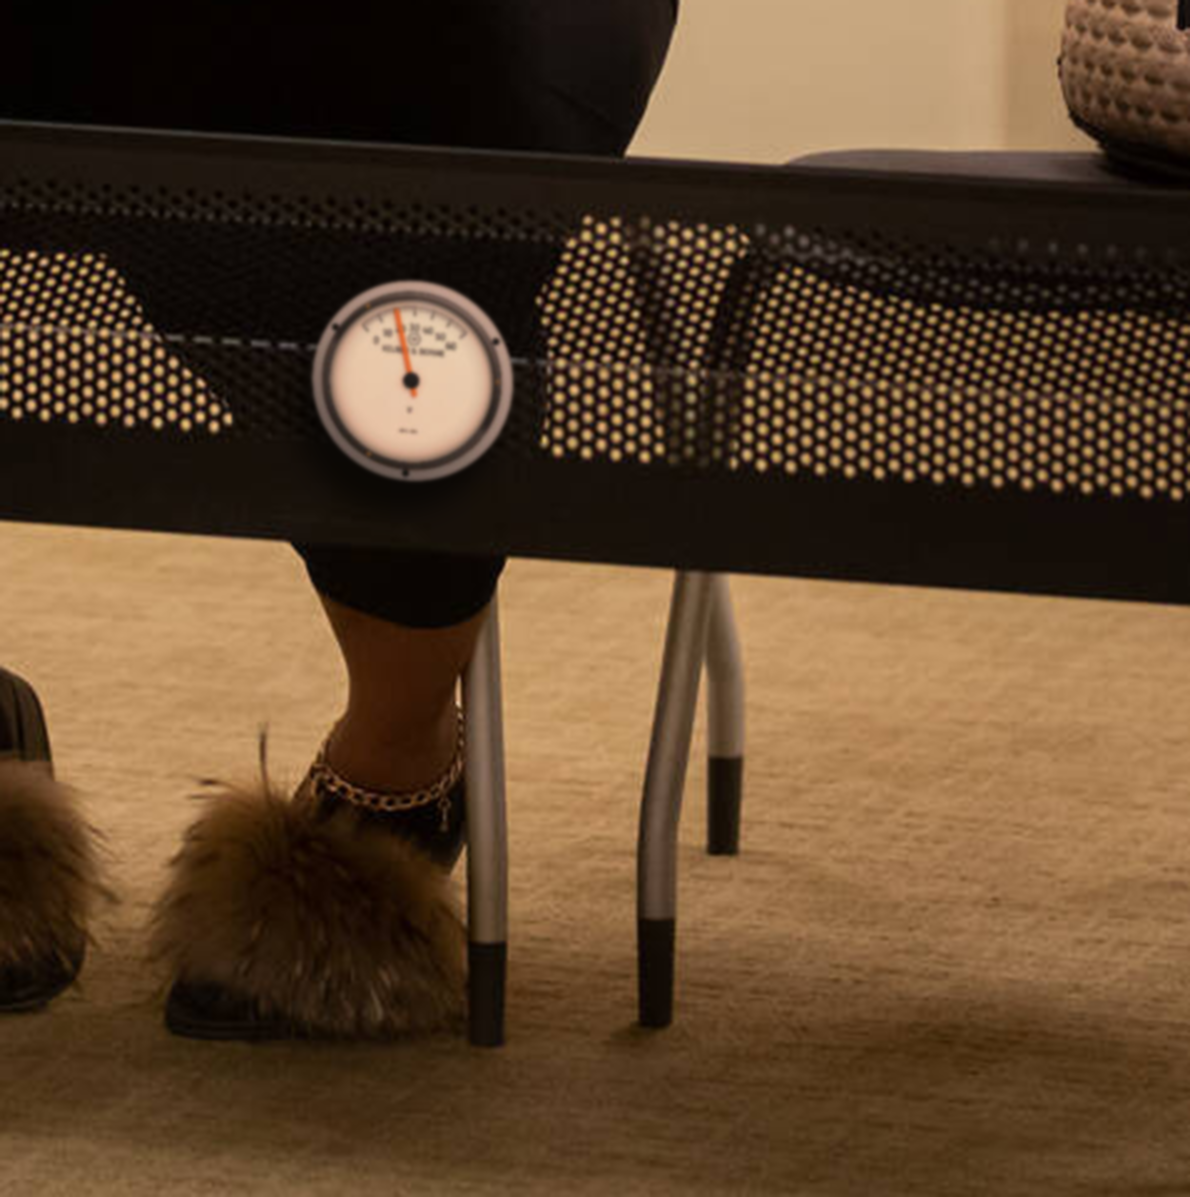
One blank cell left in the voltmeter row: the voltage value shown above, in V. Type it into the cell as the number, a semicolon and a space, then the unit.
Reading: 20; V
